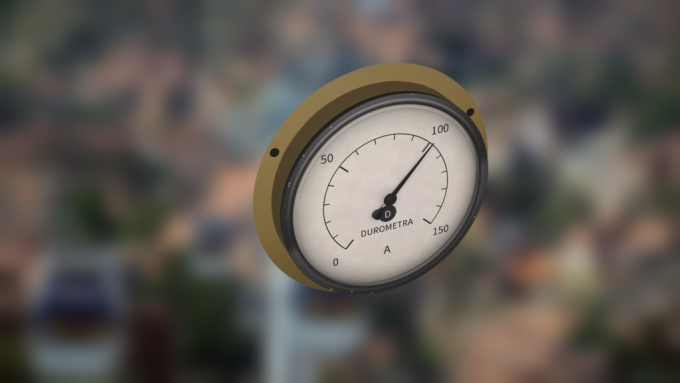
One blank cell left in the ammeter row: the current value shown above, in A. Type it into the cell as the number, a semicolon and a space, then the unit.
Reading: 100; A
